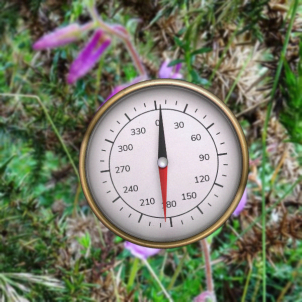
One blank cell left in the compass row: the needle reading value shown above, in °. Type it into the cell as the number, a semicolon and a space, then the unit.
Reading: 185; °
